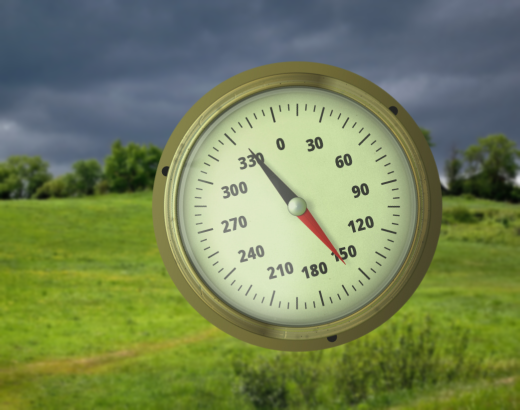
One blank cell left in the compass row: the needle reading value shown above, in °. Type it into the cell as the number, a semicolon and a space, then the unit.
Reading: 155; °
